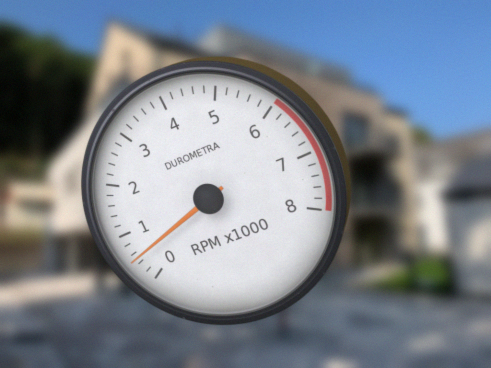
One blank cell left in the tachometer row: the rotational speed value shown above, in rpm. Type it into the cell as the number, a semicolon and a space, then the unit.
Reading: 500; rpm
